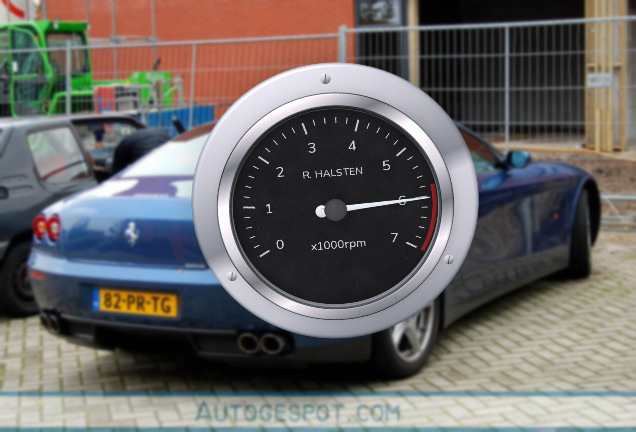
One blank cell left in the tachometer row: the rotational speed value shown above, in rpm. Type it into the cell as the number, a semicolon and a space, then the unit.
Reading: 6000; rpm
